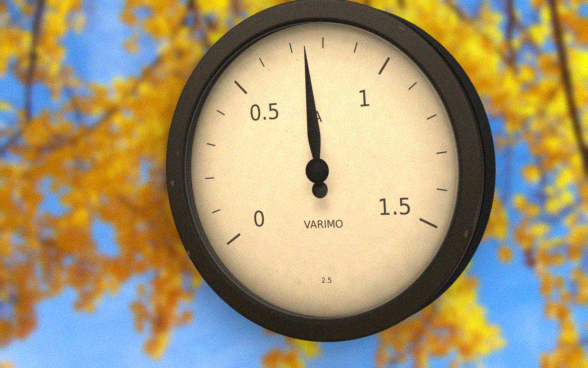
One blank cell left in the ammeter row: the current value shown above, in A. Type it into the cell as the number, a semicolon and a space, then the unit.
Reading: 0.75; A
